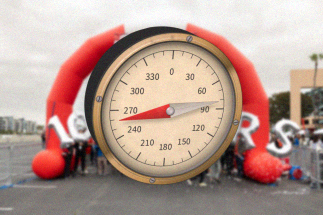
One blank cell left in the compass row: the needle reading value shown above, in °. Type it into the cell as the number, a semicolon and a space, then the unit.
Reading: 260; °
